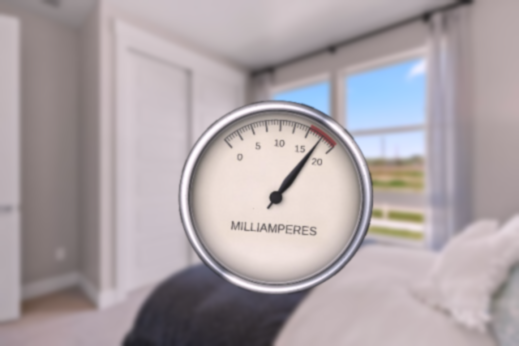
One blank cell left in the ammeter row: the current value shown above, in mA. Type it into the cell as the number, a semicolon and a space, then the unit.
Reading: 17.5; mA
